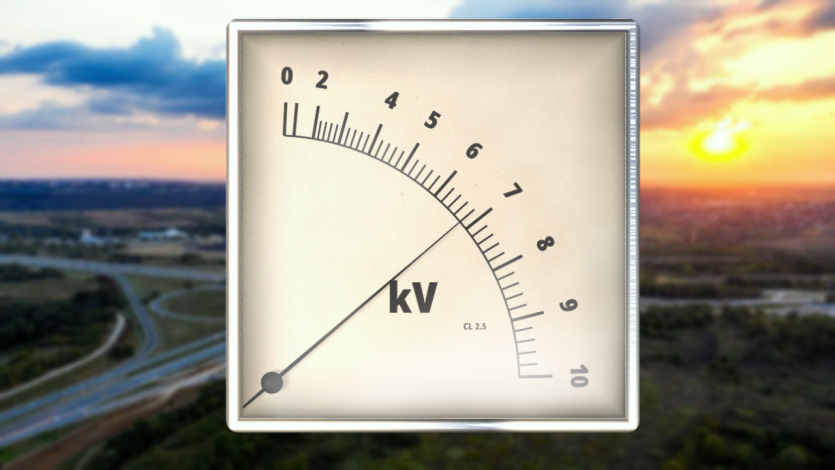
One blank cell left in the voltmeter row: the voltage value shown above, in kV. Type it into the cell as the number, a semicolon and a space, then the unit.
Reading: 6.8; kV
